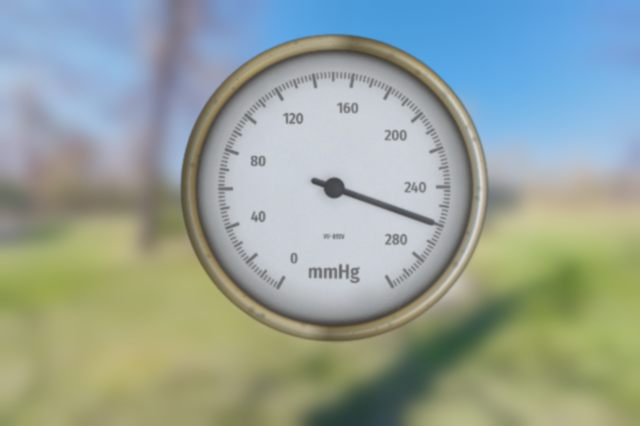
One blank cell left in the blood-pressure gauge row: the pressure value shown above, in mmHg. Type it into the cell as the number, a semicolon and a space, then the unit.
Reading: 260; mmHg
